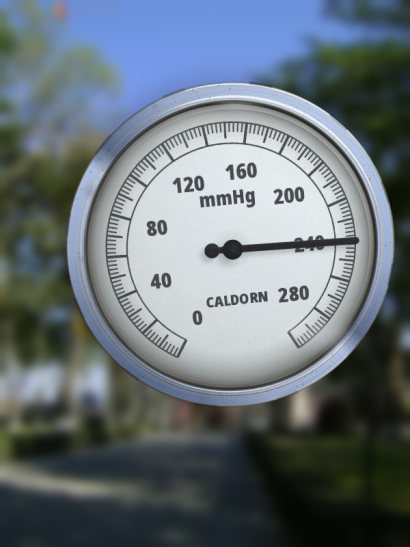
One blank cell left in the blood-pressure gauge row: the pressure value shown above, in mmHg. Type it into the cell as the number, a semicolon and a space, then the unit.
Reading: 240; mmHg
